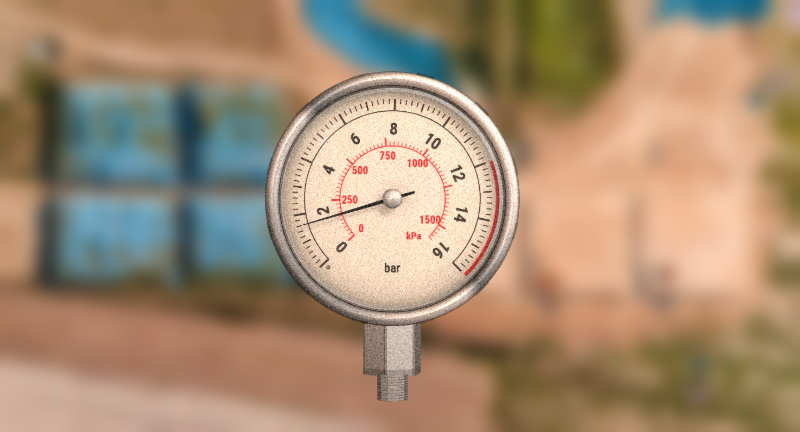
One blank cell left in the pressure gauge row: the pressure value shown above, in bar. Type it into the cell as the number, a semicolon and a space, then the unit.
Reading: 1.6; bar
